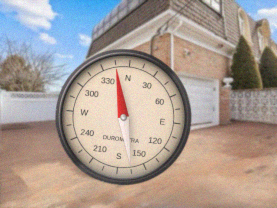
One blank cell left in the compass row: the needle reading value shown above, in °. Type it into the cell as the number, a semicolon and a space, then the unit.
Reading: 345; °
